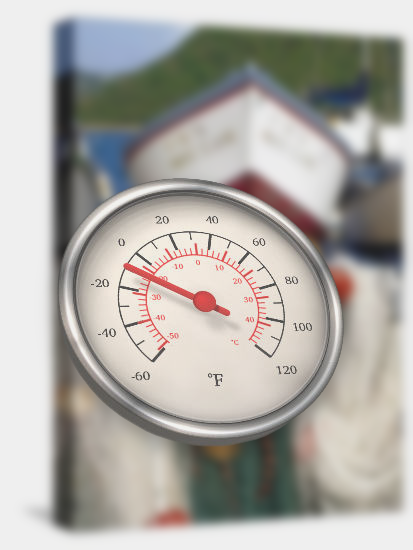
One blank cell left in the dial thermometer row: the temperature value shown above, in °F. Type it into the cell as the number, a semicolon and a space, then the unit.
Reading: -10; °F
